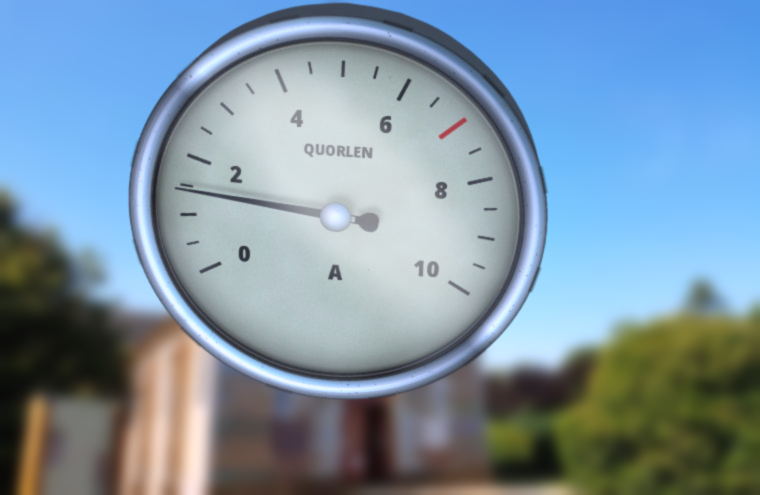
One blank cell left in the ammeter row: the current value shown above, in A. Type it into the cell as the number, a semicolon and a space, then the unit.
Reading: 1.5; A
